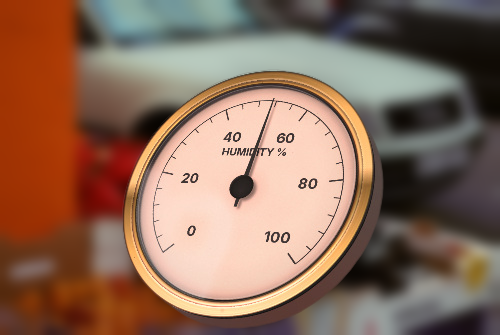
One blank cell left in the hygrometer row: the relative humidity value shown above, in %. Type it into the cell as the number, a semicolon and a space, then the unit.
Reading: 52; %
